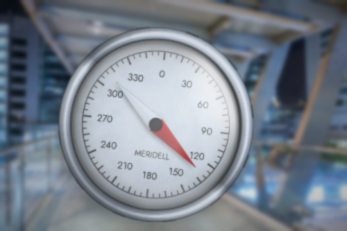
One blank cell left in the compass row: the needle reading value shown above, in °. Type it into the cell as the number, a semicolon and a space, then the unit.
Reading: 130; °
